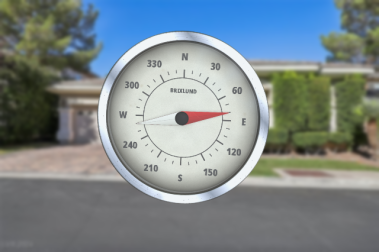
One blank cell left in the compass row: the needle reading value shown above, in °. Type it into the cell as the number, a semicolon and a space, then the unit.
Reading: 80; °
